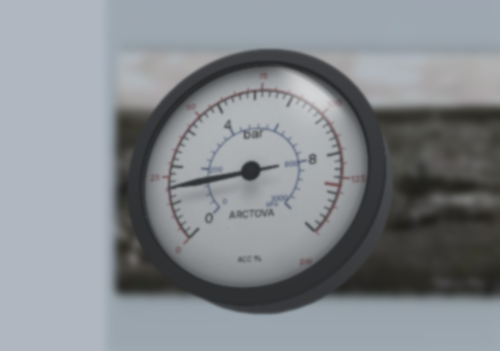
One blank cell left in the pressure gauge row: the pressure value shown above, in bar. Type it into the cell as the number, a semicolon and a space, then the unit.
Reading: 1.4; bar
